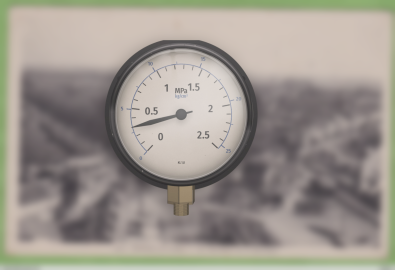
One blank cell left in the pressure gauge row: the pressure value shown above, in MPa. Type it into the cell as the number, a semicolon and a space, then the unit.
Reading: 0.3; MPa
